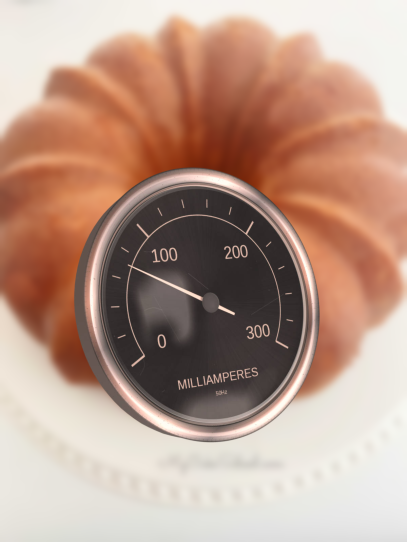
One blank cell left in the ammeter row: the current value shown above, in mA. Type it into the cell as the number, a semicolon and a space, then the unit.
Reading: 70; mA
